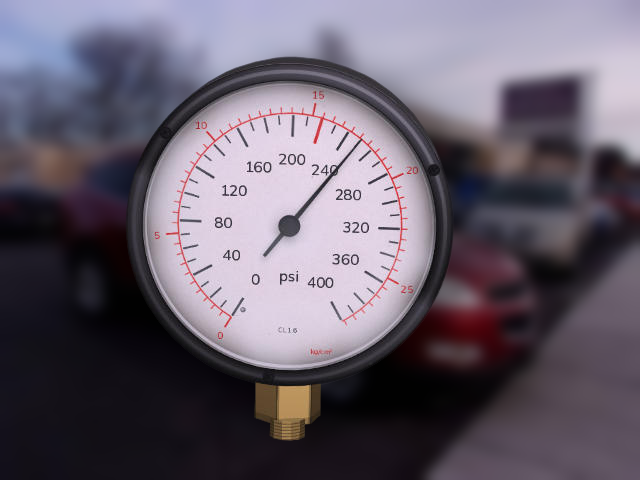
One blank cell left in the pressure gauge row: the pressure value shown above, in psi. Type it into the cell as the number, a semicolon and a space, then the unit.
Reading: 250; psi
